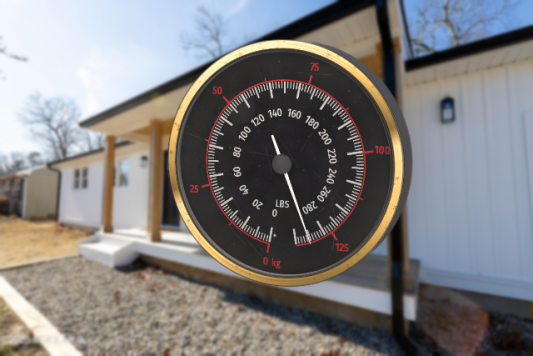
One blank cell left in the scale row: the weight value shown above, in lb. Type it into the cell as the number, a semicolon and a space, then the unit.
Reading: 290; lb
